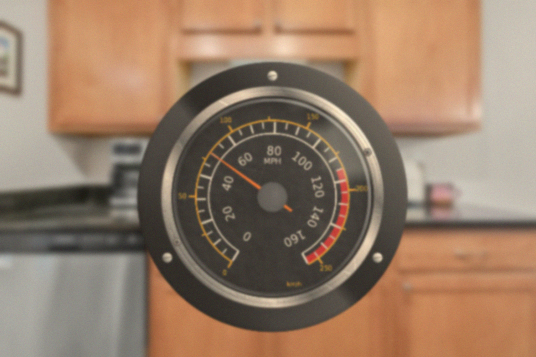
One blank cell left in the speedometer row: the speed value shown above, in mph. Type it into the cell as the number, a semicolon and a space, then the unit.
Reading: 50; mph
